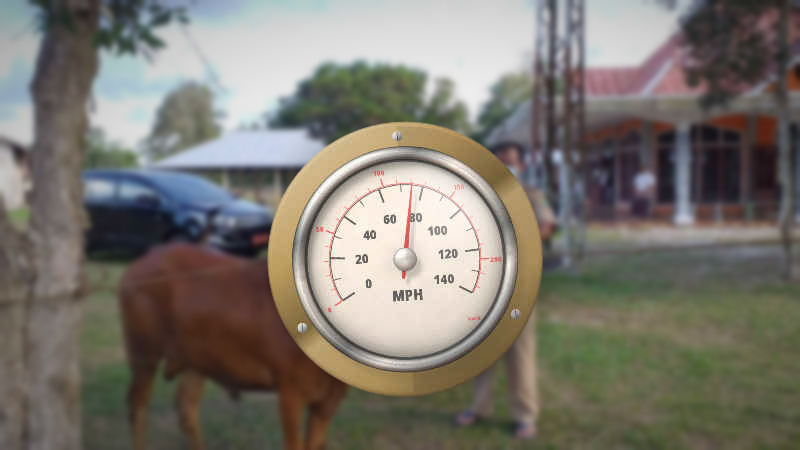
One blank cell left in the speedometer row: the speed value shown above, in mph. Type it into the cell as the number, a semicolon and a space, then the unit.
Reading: 75; mph
